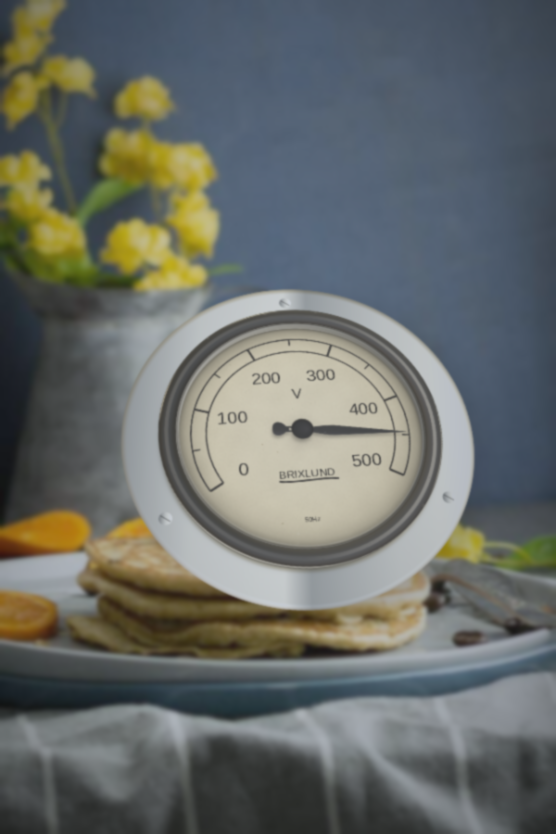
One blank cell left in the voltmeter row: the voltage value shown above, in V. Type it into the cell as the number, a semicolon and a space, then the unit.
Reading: 450; V
